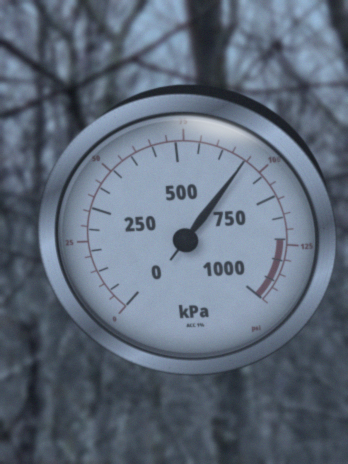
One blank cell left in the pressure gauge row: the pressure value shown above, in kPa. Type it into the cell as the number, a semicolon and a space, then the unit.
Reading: 650; kPa
